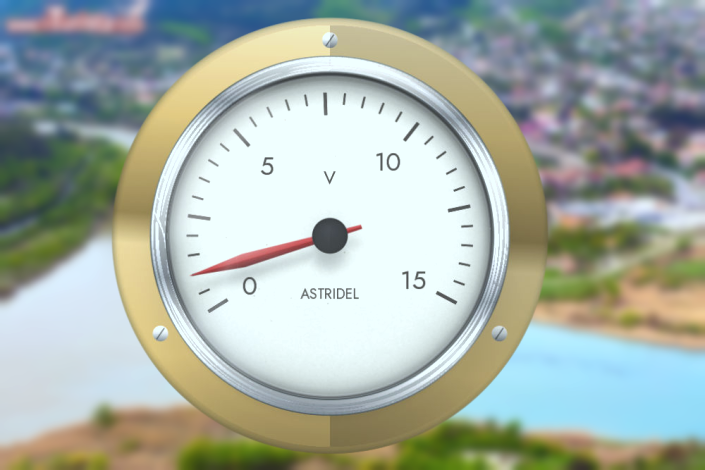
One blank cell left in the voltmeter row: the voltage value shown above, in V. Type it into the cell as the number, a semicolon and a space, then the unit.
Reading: 1; V
